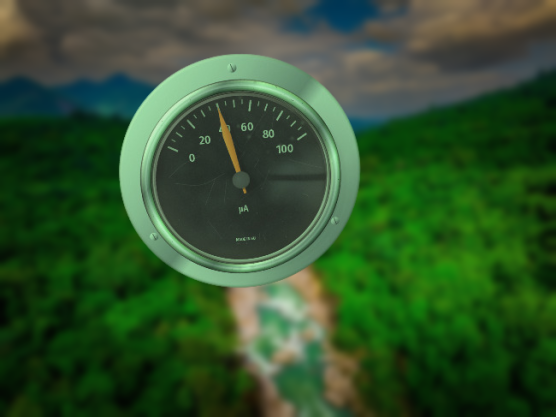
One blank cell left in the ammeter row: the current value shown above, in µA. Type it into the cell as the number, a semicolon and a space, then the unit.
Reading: 40; µA
